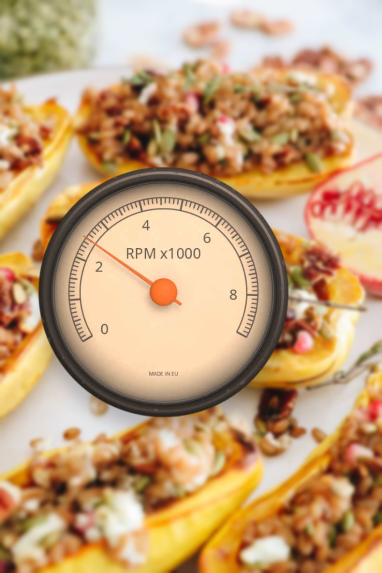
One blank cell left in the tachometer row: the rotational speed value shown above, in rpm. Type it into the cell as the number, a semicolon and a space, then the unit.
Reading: 2500; rpm
